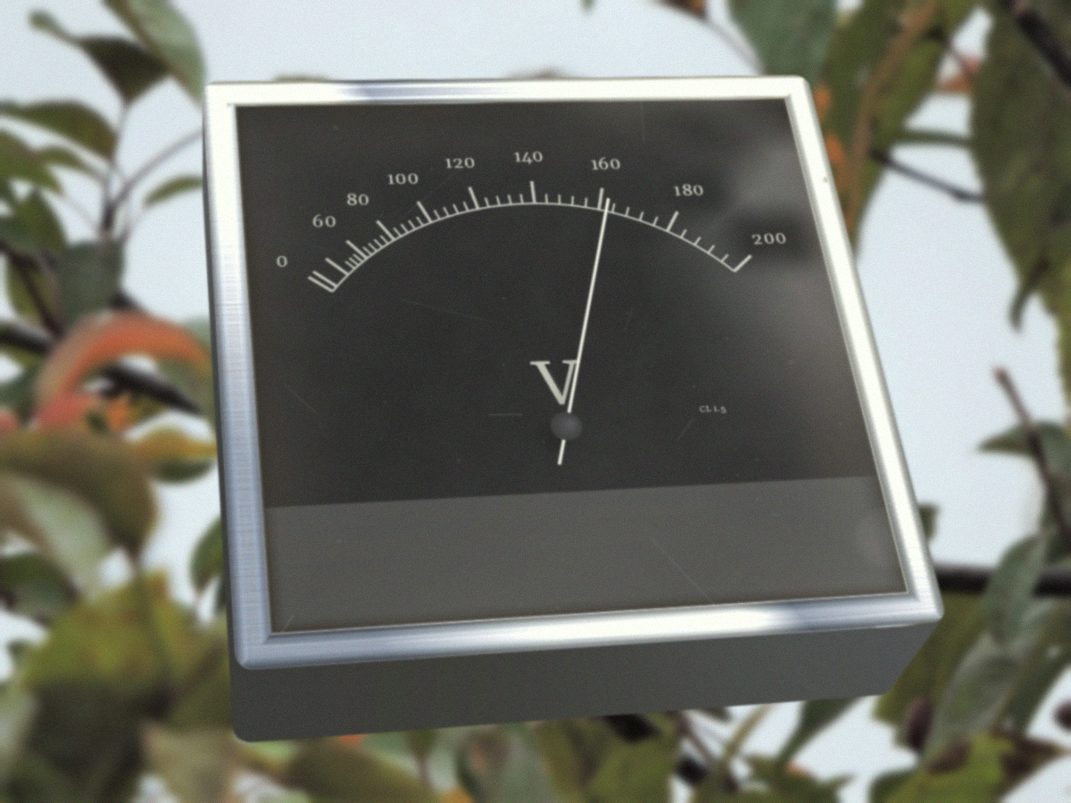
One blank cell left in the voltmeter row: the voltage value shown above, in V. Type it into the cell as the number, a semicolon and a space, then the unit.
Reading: 162; V
